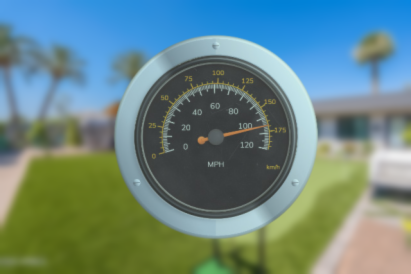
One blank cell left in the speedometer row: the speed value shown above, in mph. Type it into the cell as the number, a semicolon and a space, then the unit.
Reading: 105; mph
